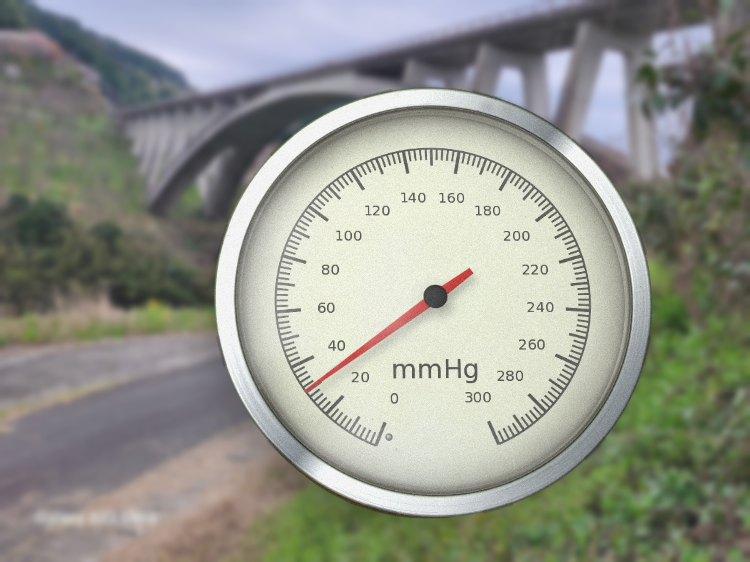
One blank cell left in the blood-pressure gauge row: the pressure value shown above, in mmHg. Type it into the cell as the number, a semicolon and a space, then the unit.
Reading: 30; mmHg
